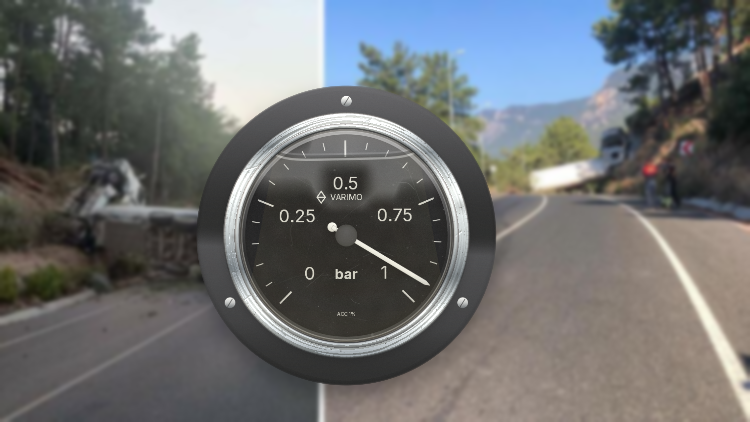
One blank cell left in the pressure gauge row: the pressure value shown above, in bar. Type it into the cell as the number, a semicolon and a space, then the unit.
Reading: 0.95; bar
